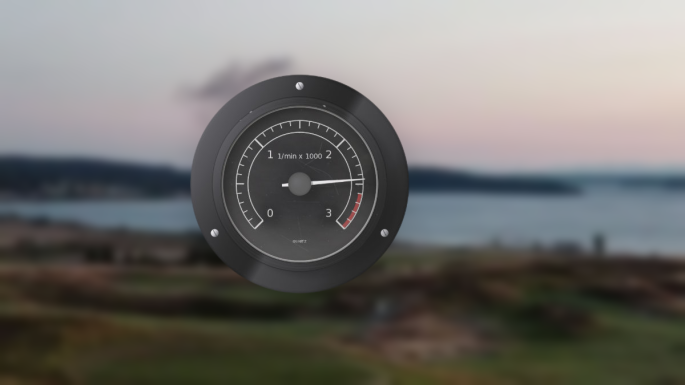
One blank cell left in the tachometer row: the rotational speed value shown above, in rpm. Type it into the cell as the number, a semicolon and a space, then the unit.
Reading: 2450; rpm
